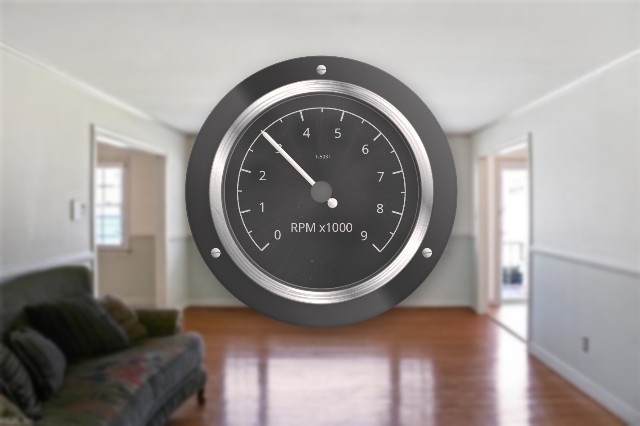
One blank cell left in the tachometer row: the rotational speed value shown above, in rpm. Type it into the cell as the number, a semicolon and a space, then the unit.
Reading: 3000; rpm
